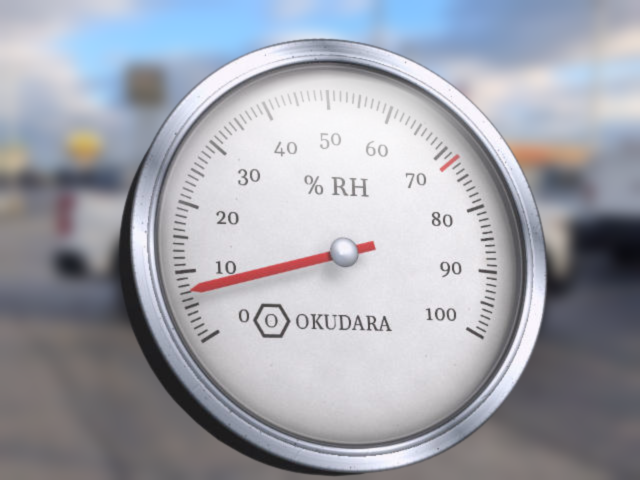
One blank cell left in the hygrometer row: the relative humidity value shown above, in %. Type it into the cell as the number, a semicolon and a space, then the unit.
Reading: 7; %
